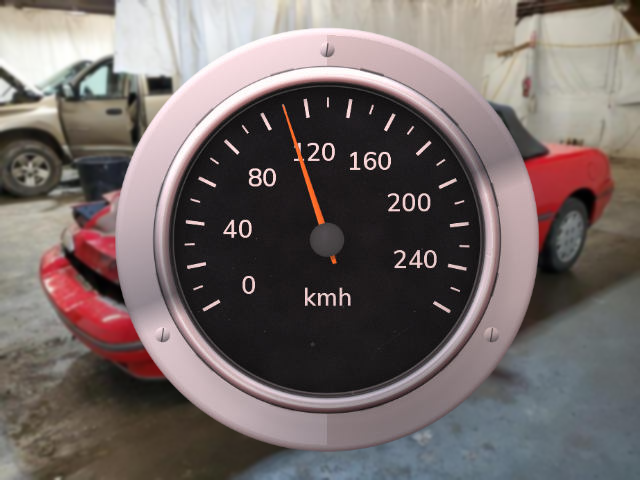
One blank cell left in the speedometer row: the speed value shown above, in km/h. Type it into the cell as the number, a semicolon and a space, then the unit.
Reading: 110; km/h
